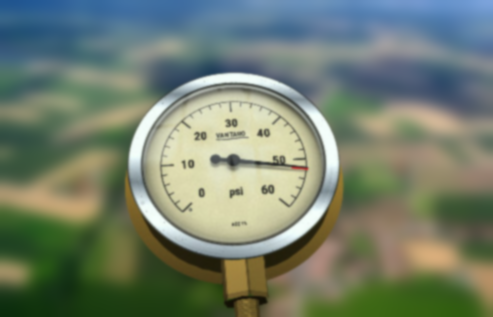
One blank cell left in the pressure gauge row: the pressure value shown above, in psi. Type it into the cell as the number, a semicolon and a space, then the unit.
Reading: 52; psi
